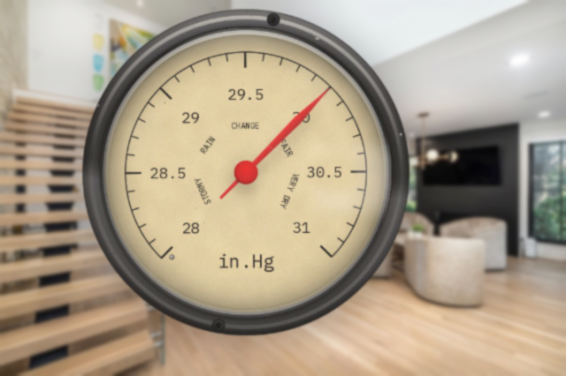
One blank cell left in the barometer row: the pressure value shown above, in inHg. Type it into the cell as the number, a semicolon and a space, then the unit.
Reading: 30; inHg
